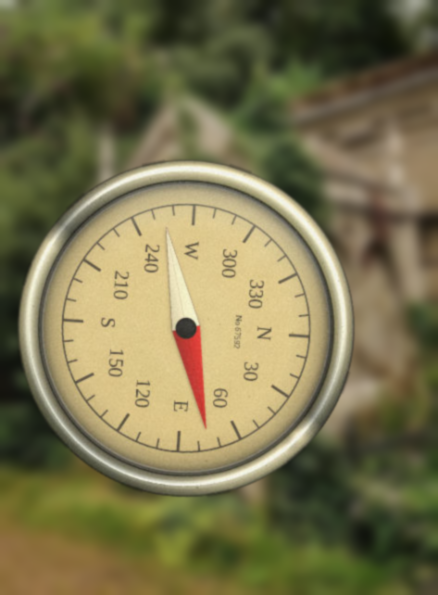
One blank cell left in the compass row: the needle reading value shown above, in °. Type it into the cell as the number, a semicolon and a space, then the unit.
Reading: 75; °
